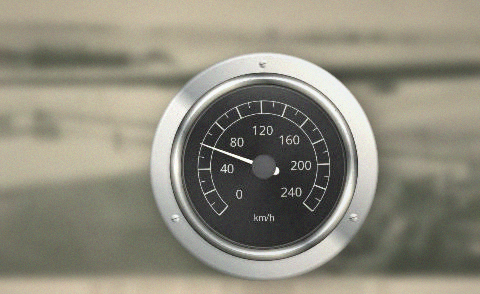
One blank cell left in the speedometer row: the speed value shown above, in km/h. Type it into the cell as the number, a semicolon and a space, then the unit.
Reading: 60; km/h
